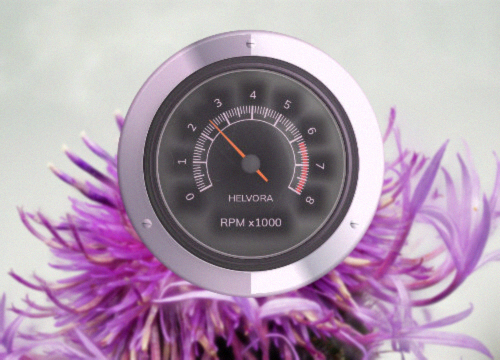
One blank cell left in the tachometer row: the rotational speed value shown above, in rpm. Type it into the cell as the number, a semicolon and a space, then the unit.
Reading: 2500; rpm
